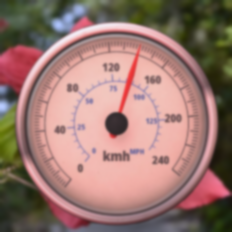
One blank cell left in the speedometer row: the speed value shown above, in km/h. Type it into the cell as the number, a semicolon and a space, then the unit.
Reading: 140; km/h
